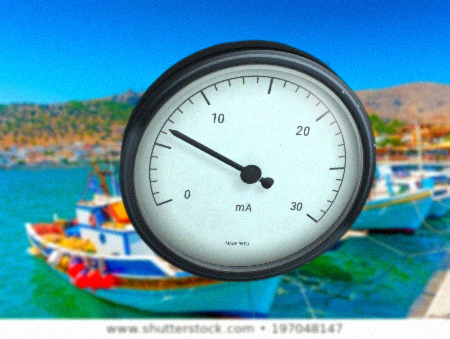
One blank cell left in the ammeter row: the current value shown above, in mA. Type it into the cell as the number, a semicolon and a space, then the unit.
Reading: 6.5; mA
